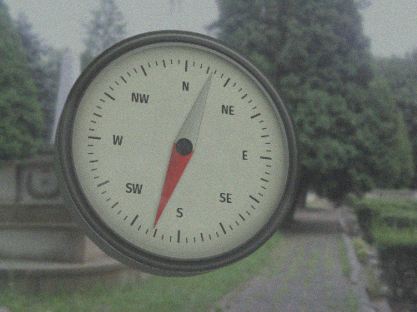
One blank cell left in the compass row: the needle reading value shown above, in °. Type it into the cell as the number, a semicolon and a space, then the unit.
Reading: 197.5; °
